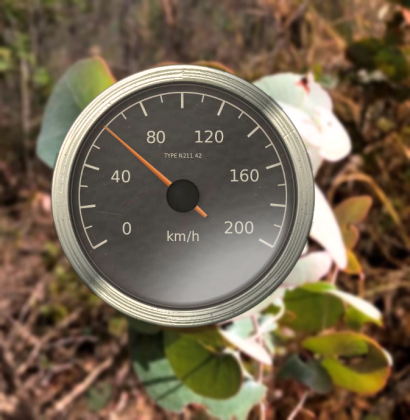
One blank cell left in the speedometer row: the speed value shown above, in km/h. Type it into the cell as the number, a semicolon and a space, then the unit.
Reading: 60; km/h
